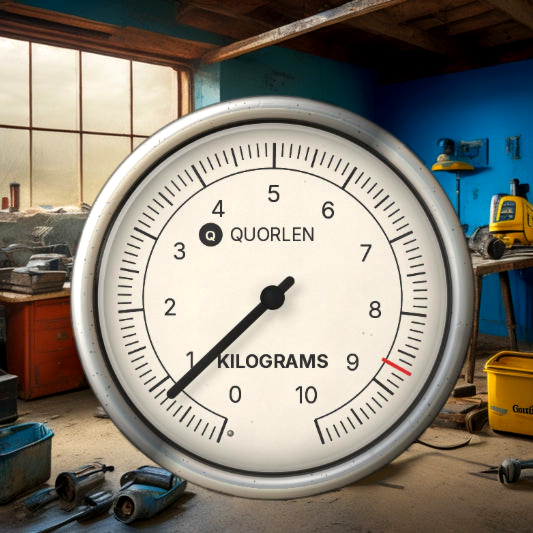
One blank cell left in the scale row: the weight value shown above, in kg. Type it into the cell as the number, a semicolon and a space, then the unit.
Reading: 0.8; kg
